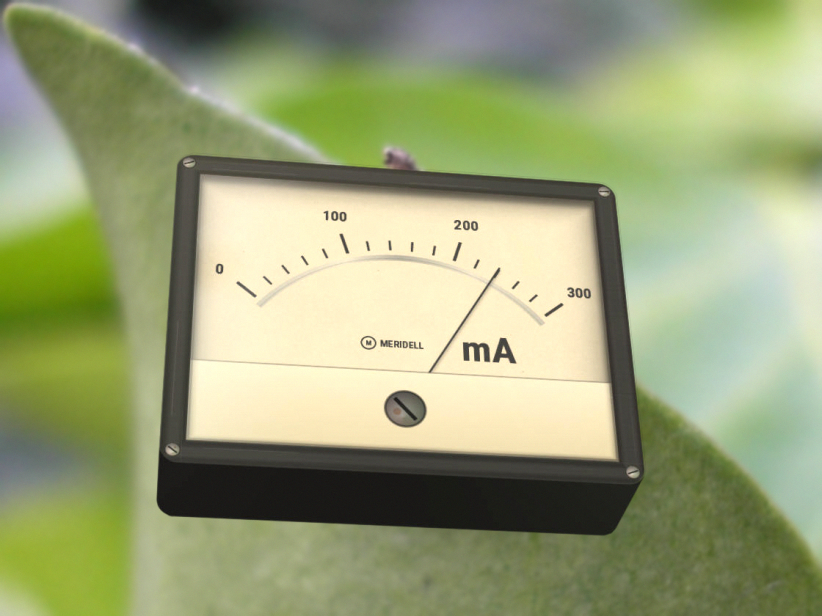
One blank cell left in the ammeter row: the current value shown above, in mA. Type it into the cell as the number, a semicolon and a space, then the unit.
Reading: 240; mA
